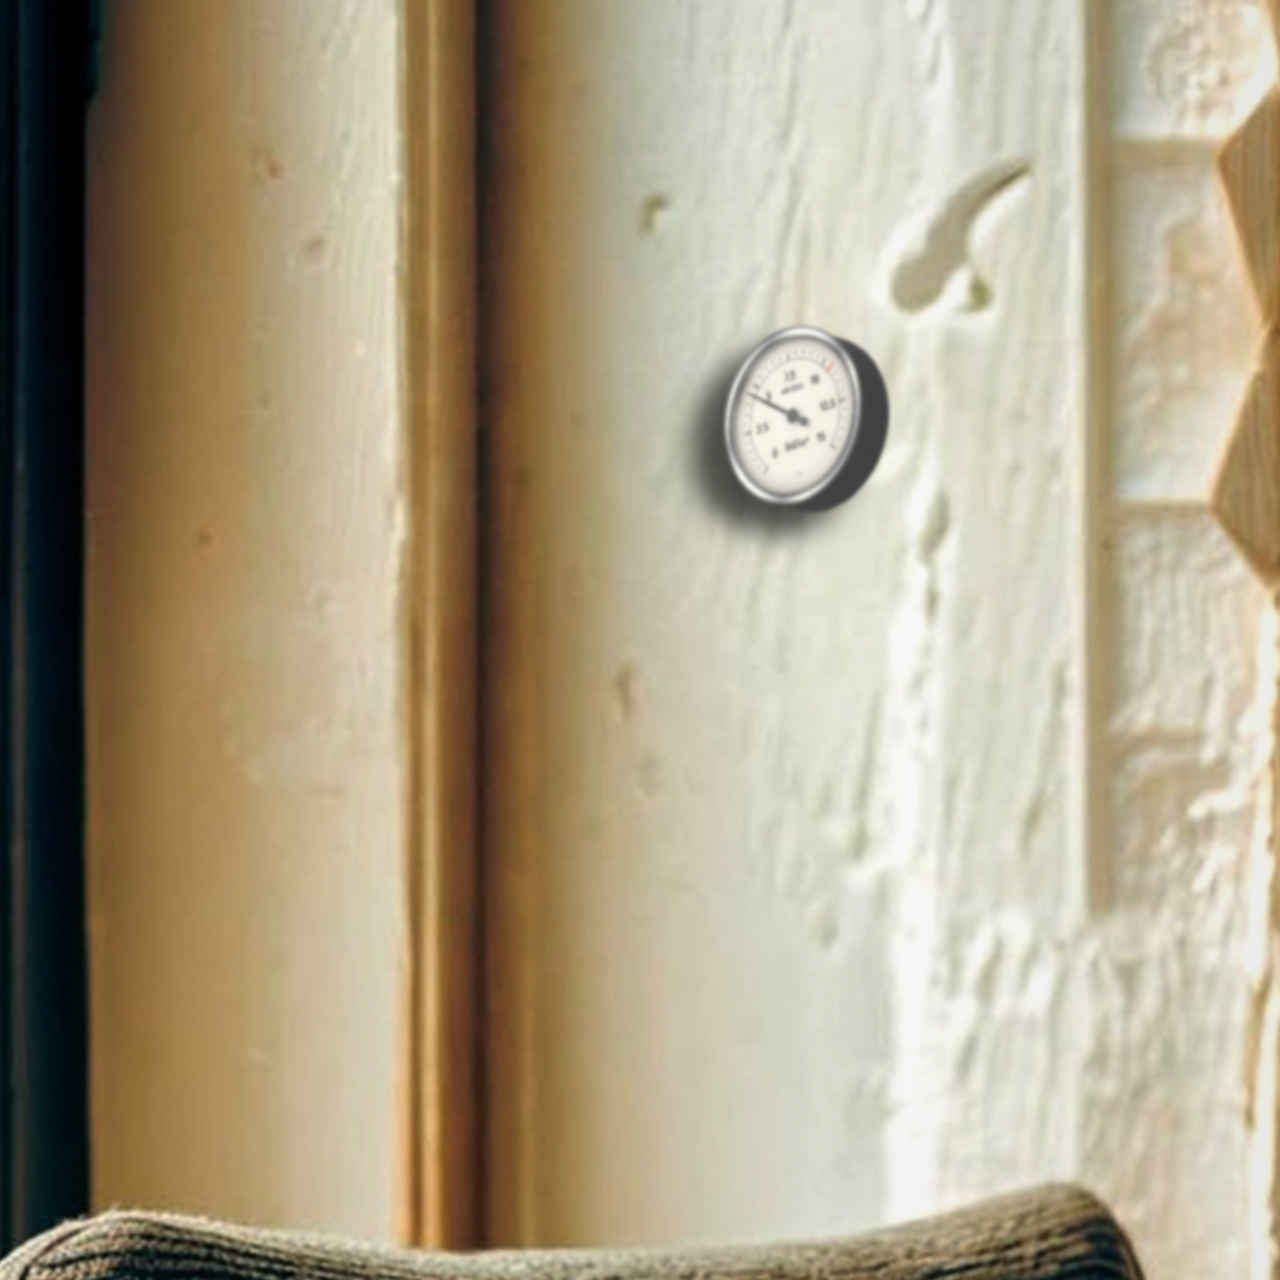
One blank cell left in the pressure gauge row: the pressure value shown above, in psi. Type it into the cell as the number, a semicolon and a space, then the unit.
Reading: 4.5; psi
